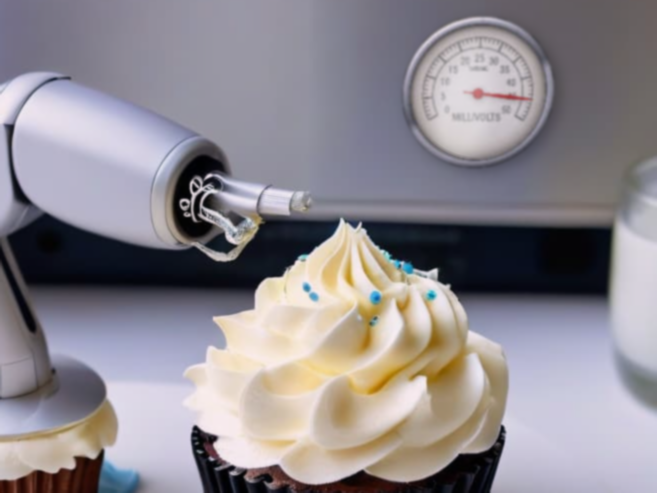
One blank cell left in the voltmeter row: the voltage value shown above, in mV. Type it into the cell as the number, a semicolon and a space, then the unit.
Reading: 45; mV
